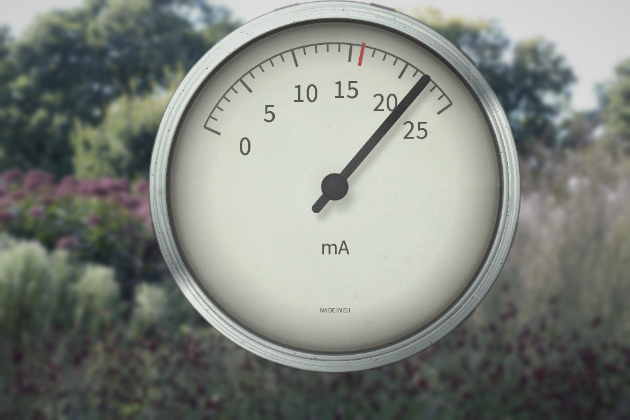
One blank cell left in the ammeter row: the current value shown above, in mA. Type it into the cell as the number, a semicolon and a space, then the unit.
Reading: 22; mA
